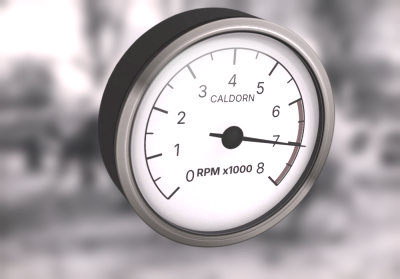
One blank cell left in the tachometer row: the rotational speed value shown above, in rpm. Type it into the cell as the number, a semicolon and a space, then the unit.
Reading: 7000; rpm
